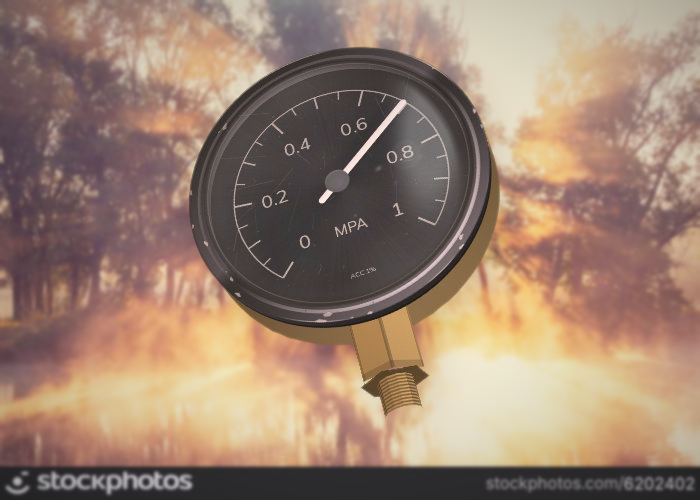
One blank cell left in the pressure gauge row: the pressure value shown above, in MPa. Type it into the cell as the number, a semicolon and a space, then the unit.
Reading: 0.7; MPa
